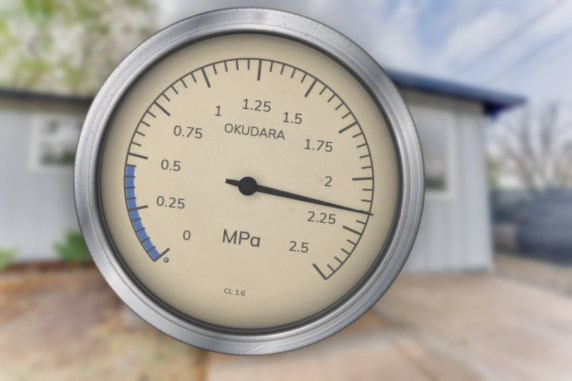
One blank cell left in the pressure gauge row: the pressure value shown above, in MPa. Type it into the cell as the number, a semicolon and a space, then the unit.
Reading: 2.15; MPa
